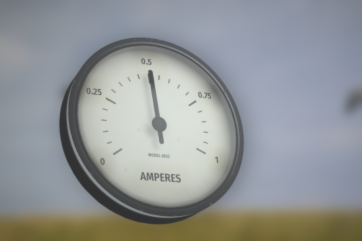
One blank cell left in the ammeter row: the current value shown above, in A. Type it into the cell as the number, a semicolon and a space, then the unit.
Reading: 0.5; A
